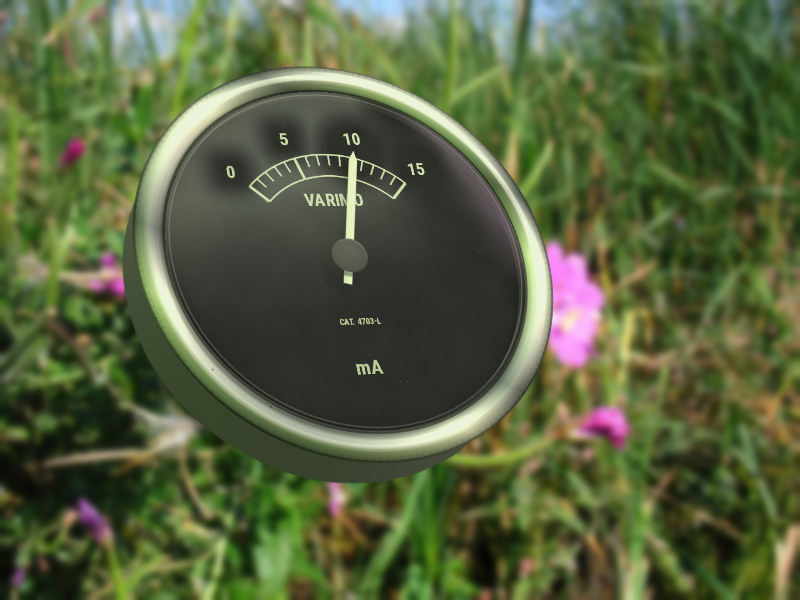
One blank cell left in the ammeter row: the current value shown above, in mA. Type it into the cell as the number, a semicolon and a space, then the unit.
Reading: 10; mA
